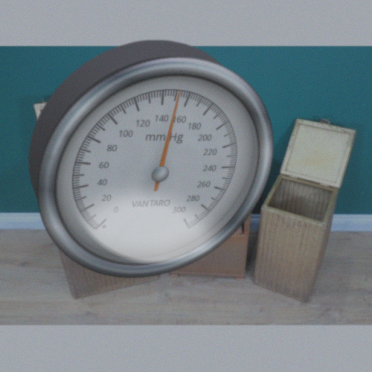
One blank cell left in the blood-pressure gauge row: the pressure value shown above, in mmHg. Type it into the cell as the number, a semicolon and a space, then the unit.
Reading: 150; mmHg
